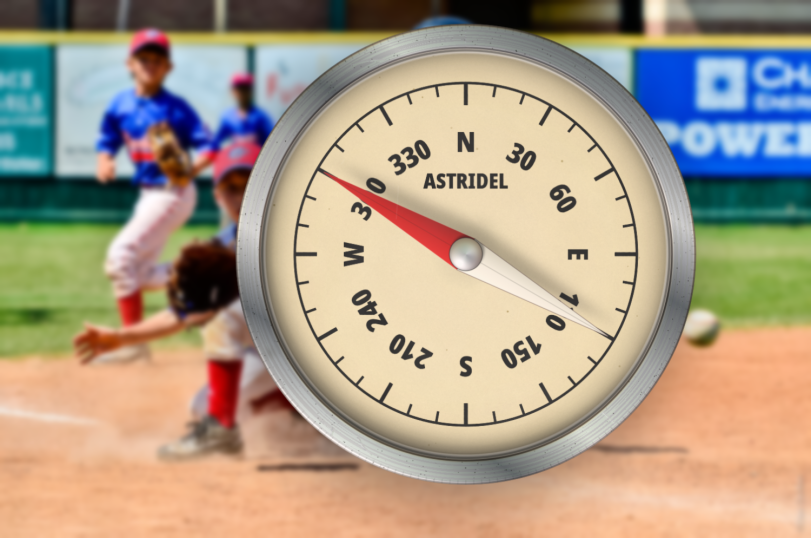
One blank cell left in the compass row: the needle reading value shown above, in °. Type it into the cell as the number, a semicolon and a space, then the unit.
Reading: 300; °
